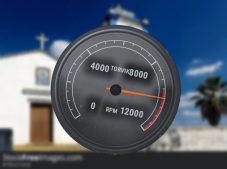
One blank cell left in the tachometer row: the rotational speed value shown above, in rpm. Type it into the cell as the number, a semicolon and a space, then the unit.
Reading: 10000; rpm
